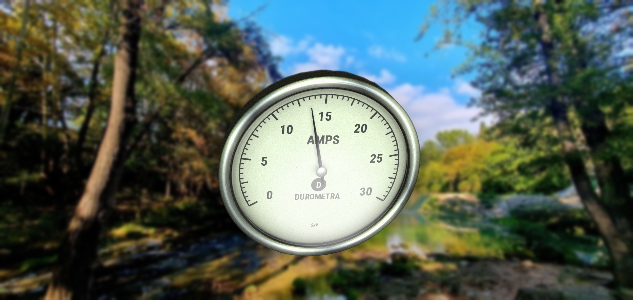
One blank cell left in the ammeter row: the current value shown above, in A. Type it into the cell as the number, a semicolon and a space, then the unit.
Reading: 13.5; A
